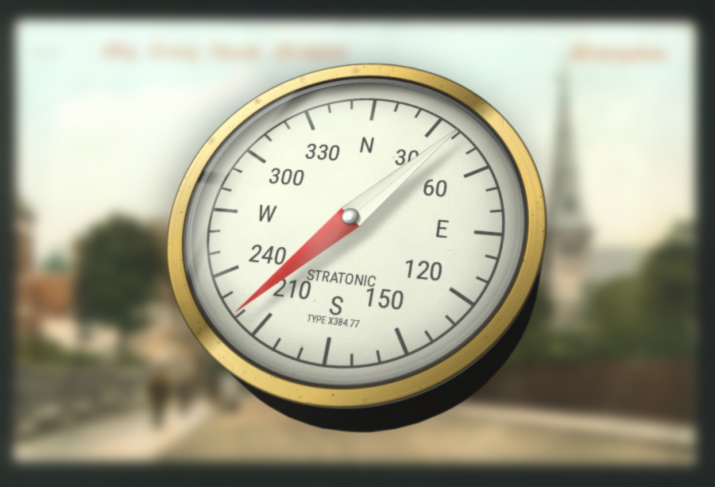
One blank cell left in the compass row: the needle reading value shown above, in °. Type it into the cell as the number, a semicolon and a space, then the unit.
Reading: 220; °
